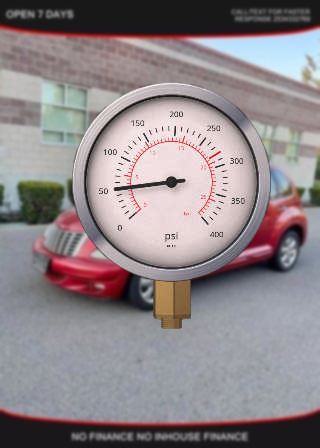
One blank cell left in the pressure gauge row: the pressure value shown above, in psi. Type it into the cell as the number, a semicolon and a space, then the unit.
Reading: 50; psi
